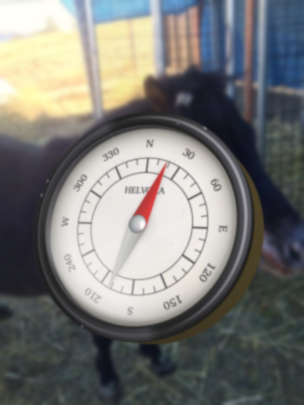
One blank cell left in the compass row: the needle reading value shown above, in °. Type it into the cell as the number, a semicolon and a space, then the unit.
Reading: 20; °
